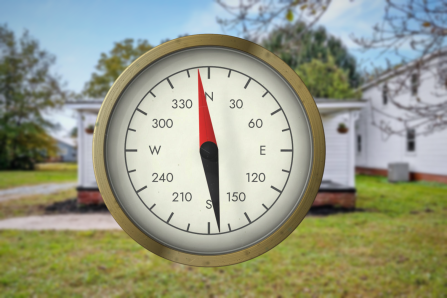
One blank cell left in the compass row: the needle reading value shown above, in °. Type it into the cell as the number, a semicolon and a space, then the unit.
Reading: 352.5; °
